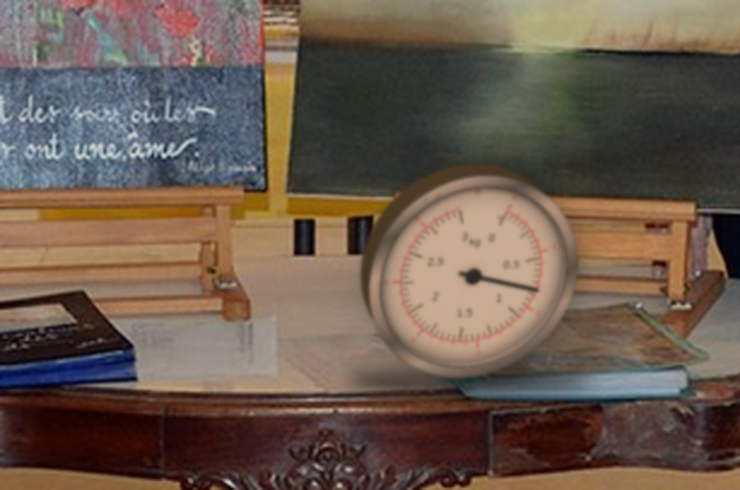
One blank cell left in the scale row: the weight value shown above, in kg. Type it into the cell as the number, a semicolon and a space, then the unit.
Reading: 0.75; kg
